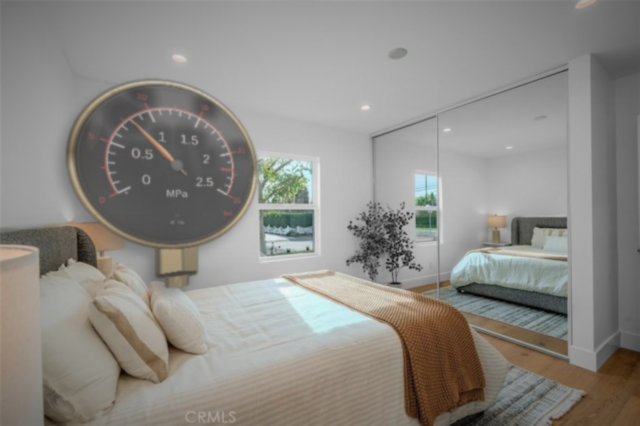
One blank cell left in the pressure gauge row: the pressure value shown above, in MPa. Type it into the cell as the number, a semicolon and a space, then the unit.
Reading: 0.8; MPa
